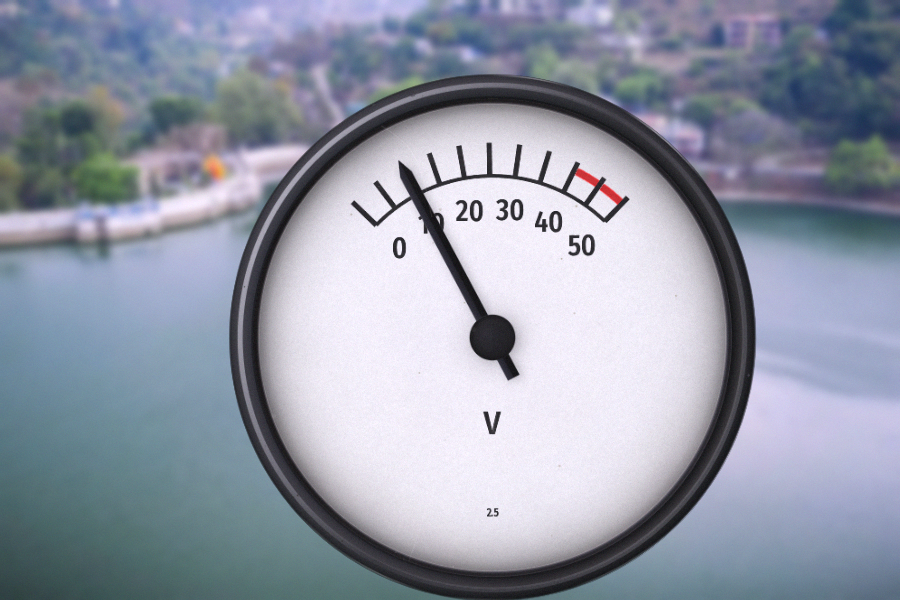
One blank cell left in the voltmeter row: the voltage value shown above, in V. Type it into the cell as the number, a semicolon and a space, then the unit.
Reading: 10; V
